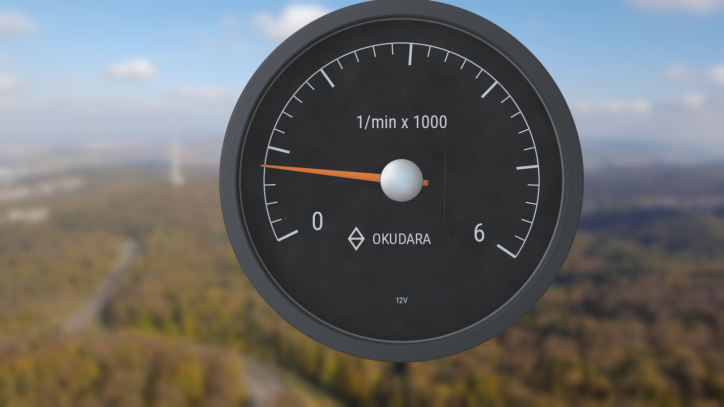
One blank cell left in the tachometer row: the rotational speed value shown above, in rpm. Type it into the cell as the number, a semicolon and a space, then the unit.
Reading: 800; rpm
